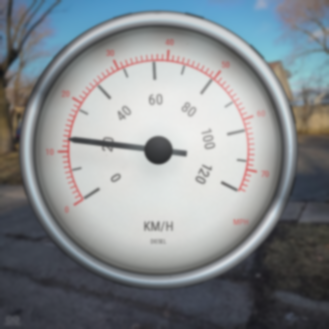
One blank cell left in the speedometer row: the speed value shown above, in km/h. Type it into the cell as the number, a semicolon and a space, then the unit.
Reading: 20; km/h
